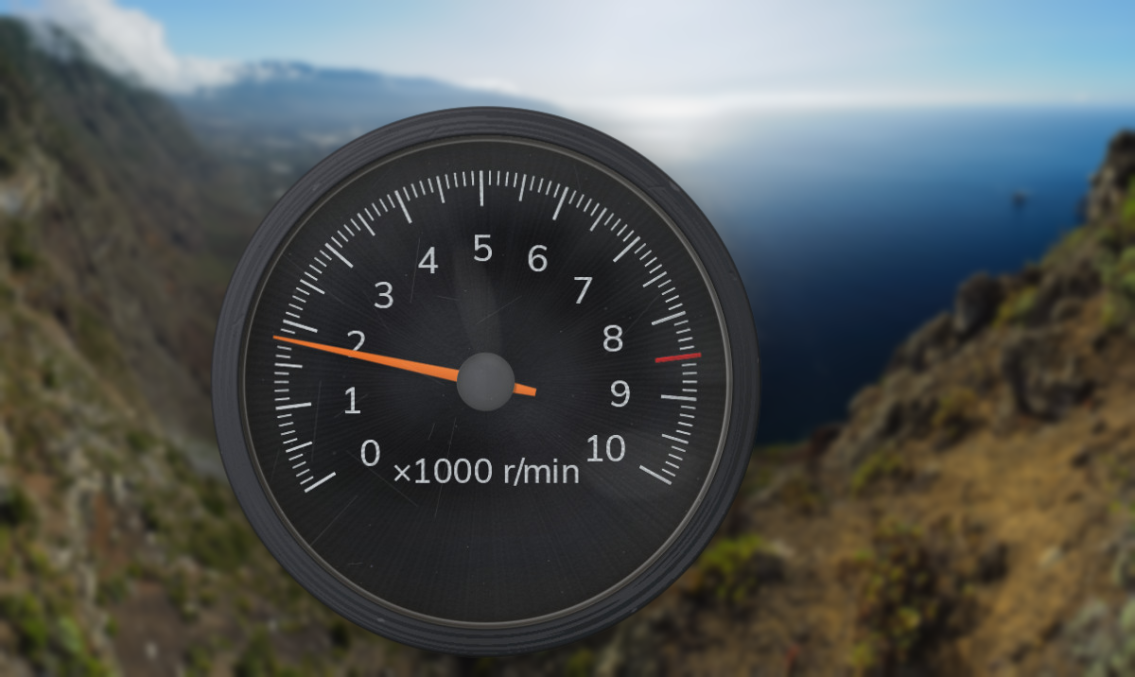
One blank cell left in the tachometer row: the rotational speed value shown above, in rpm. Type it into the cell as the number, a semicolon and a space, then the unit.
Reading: 1800; rpm
